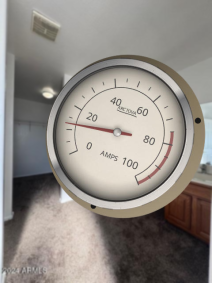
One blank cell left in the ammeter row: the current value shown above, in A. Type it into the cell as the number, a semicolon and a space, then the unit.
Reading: 12.5; A
